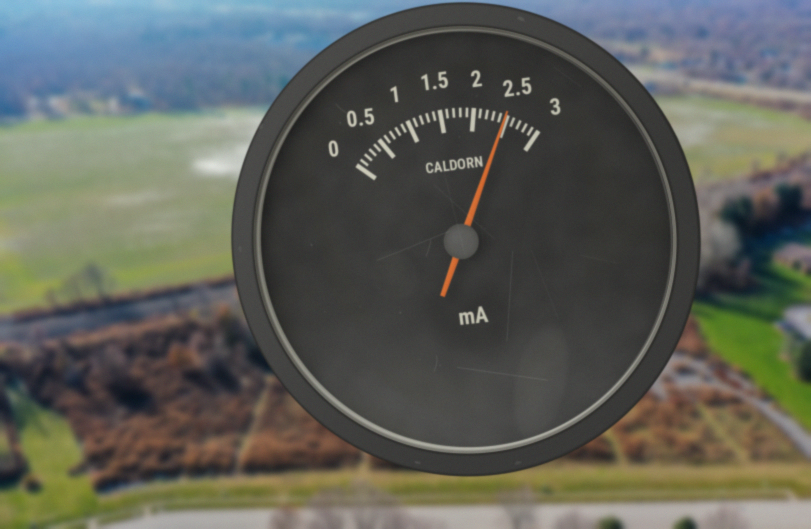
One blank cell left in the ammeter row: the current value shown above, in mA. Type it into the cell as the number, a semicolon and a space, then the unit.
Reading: 2.5; mA
